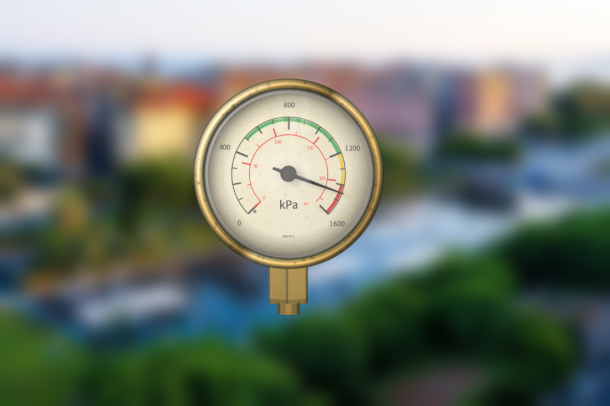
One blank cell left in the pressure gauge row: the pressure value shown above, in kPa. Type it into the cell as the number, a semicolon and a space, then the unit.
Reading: 1450; kPa
